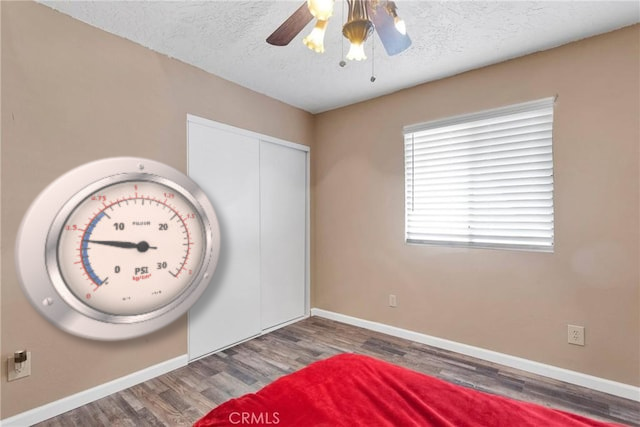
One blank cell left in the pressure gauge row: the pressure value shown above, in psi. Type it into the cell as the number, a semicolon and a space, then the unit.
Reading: 6; psi
